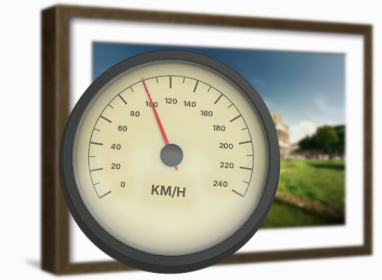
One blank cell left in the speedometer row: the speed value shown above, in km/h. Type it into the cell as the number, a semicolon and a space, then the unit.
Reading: 100; km/h
